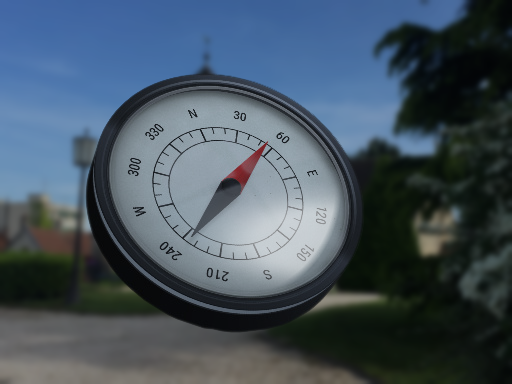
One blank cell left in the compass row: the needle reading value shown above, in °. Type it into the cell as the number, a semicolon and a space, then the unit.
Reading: 55; °
